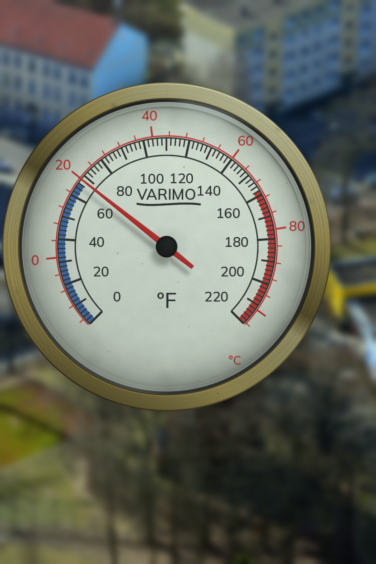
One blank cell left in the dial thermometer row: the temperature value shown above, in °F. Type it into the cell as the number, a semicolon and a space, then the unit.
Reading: 68; °F
